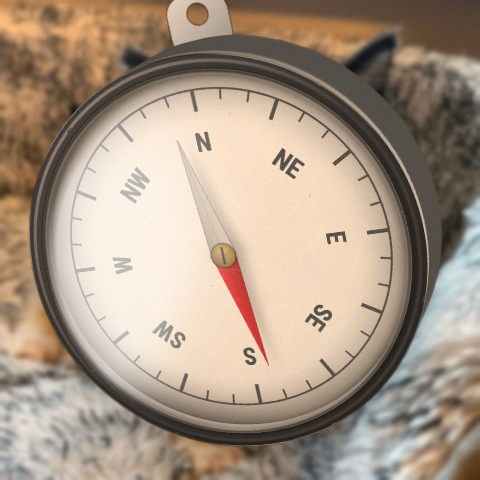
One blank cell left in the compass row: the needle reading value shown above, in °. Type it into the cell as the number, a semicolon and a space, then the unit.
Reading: 170; °
